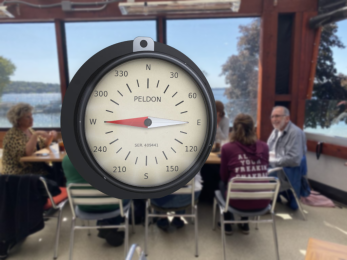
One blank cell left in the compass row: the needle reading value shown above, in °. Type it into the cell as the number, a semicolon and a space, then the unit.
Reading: 270; °
